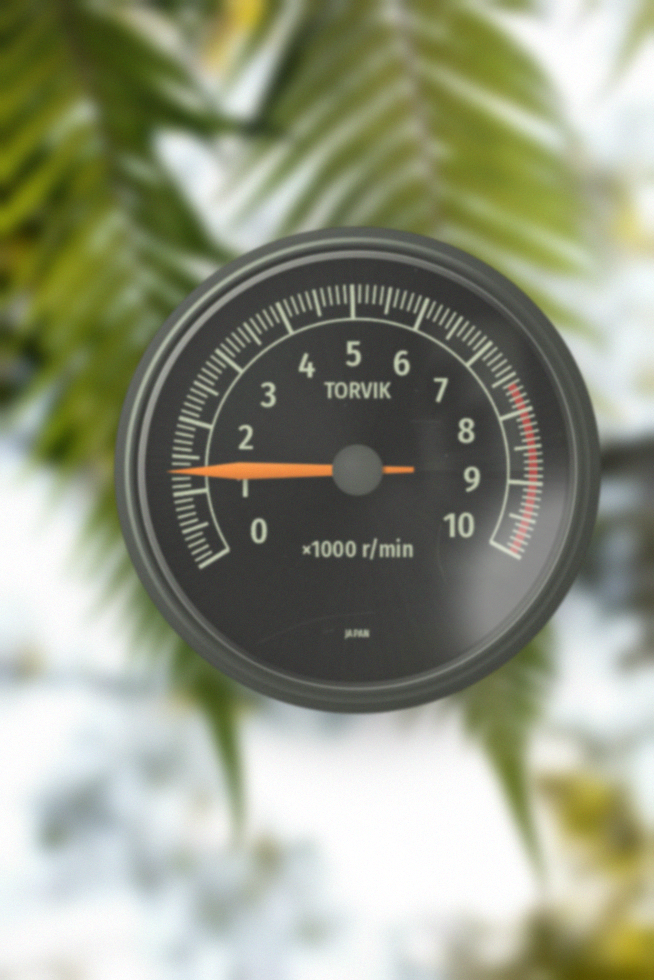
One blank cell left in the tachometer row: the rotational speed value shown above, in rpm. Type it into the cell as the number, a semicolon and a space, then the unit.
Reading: 1300; rpm
